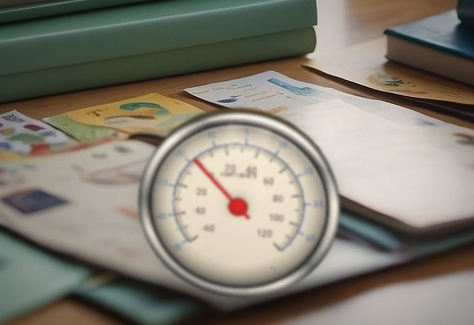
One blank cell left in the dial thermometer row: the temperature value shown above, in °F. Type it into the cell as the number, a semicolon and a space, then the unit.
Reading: 0; °F
